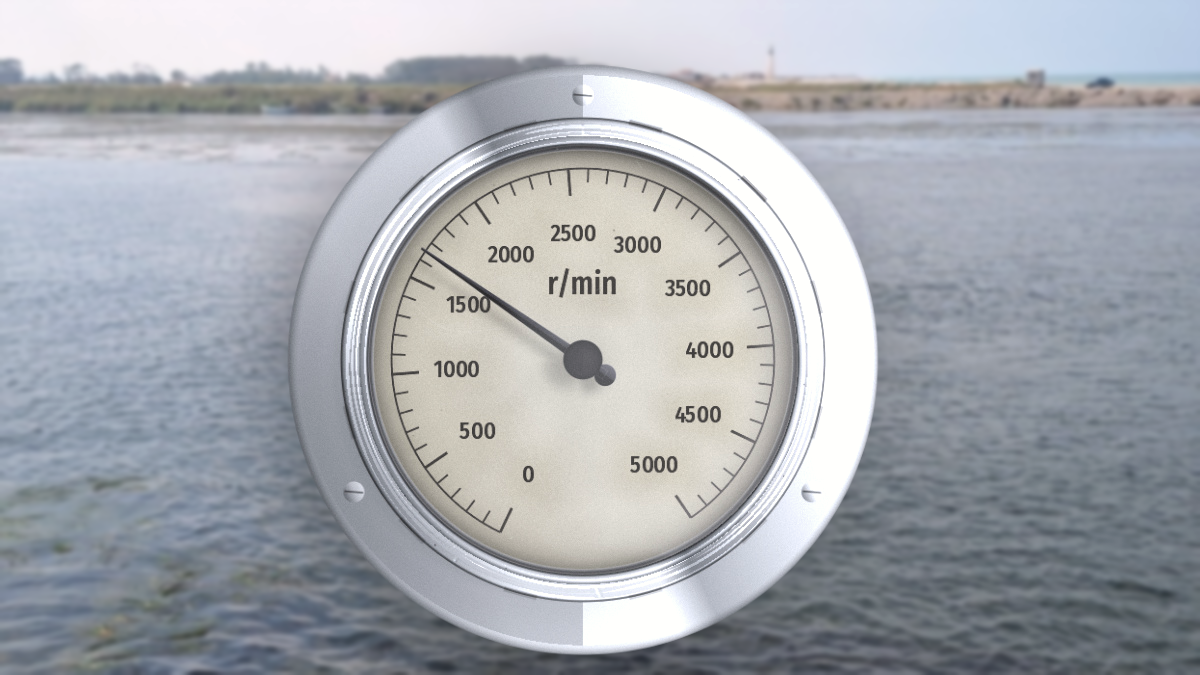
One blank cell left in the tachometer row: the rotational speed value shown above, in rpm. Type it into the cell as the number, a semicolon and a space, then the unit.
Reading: 1650; rpm
